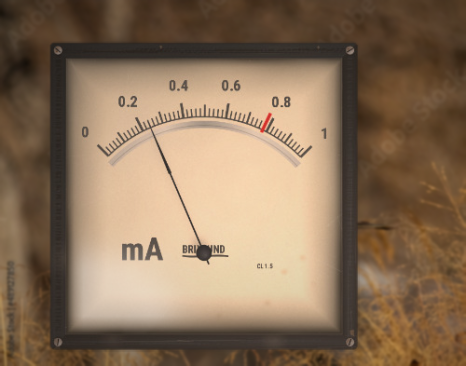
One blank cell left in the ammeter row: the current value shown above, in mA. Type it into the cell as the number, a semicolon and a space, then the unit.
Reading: 0.24; mA
